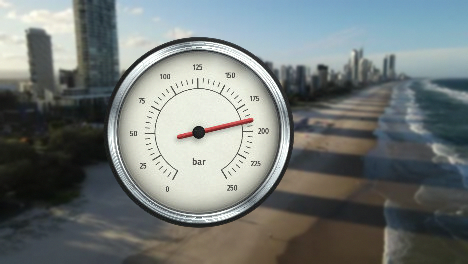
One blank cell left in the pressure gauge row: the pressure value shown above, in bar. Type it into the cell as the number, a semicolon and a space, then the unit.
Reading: 190; bar
